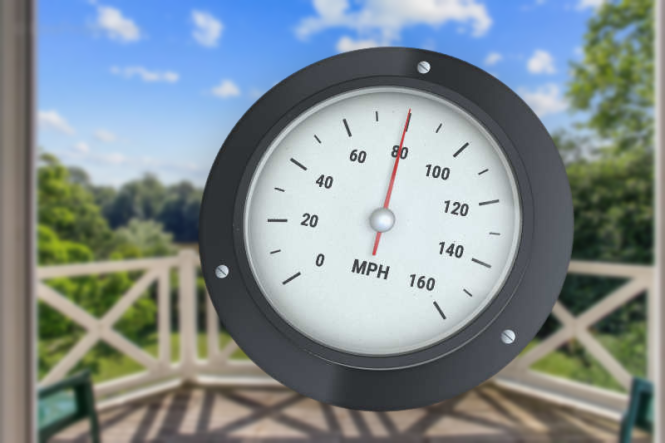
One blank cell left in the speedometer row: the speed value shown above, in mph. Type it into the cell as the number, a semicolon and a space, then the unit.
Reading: 80; mph
